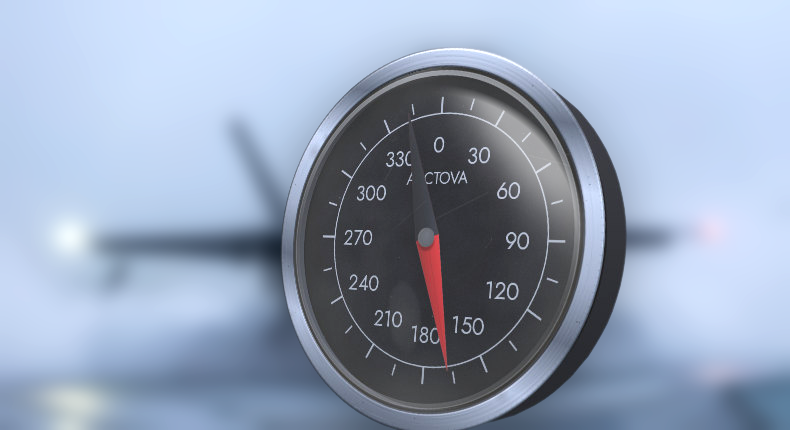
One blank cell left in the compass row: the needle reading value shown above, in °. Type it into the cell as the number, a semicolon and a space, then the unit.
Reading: 165; °
